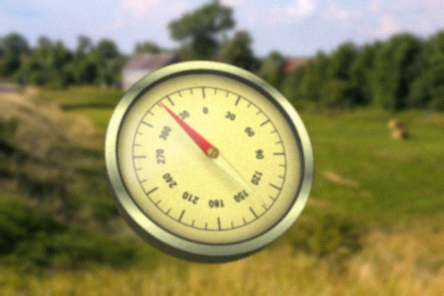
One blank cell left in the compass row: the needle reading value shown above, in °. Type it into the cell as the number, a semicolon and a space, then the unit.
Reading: 320; °
